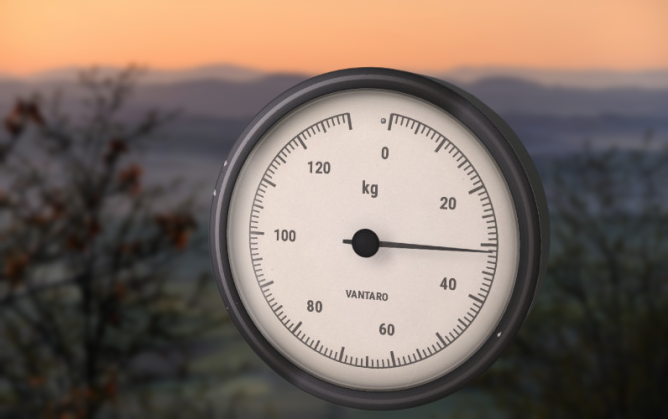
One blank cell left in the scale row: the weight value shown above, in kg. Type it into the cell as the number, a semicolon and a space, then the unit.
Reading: 31; kg
